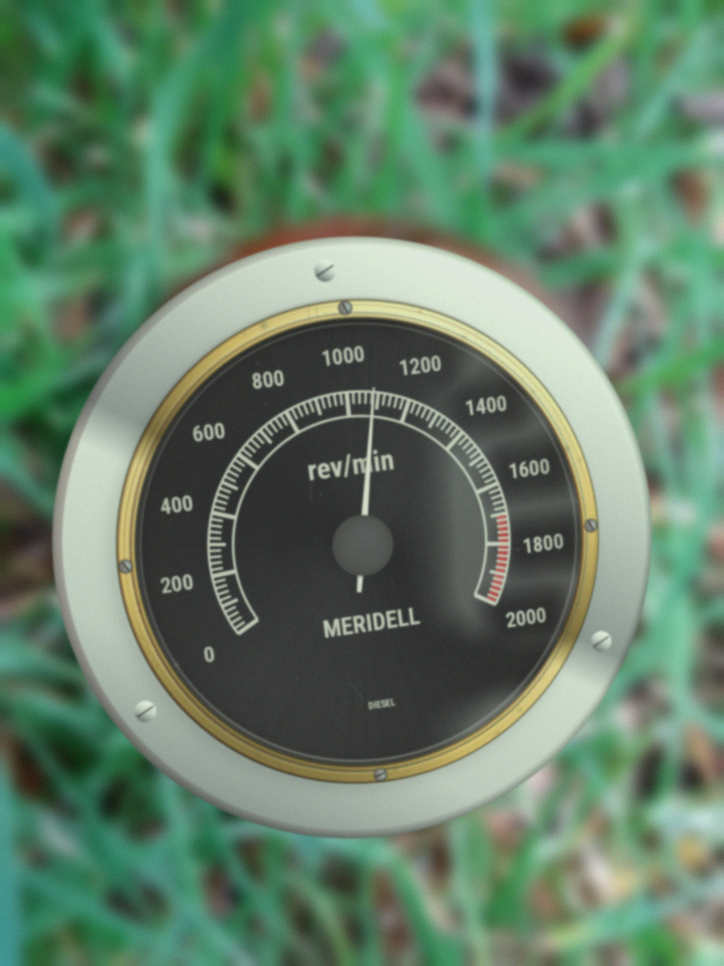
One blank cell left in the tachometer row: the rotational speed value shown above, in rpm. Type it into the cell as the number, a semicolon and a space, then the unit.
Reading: 1080; rpm
